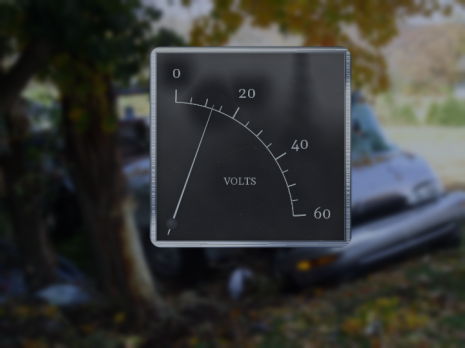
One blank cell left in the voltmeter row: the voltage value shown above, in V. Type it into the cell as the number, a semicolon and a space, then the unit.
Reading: 12.5; V
